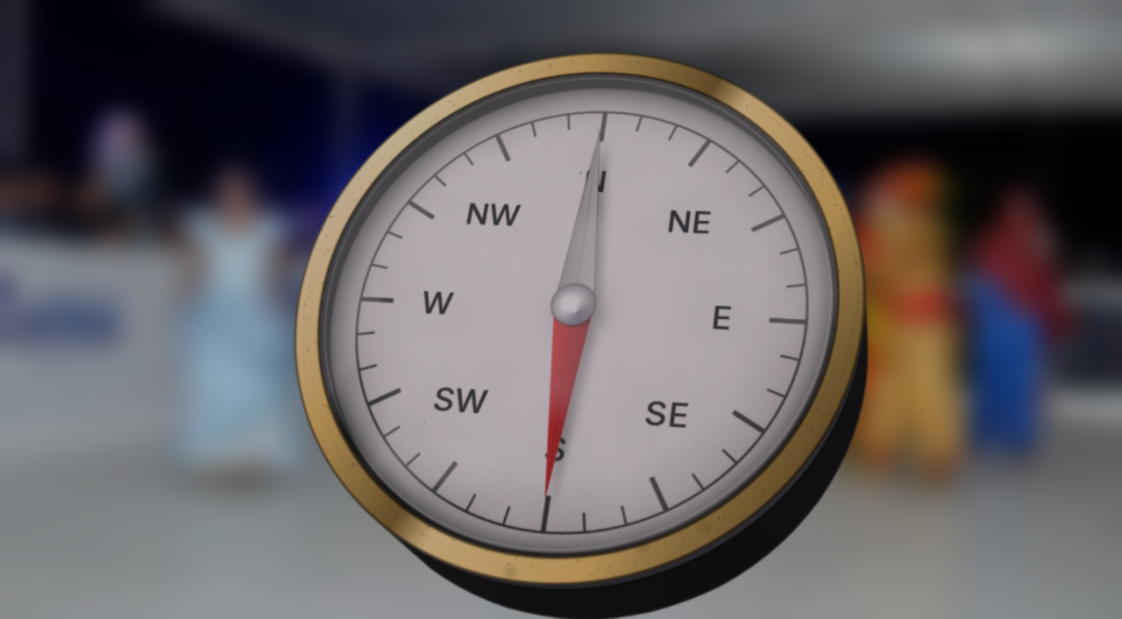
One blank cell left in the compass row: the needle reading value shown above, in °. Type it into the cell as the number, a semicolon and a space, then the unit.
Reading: 180; °
